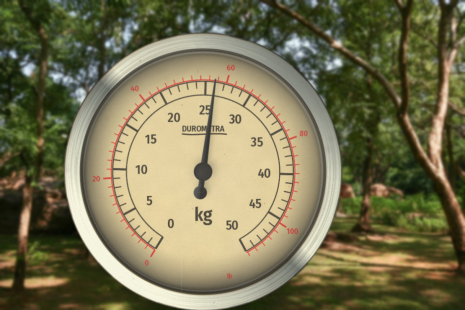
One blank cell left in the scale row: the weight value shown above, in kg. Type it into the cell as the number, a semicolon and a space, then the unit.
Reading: 26; kg
